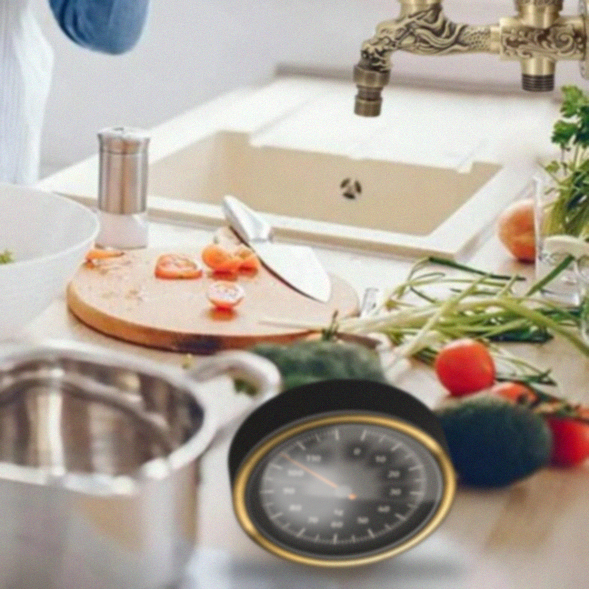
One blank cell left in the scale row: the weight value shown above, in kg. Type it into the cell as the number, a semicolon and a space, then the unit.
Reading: 105; kg
